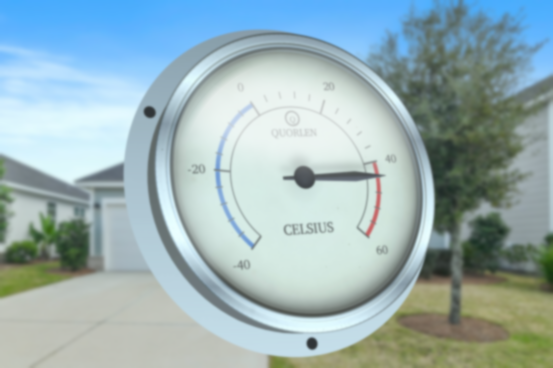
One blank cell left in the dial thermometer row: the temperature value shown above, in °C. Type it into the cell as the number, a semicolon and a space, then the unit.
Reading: 44; °C
